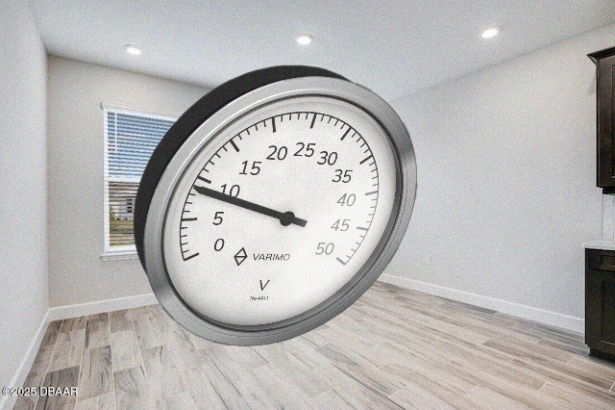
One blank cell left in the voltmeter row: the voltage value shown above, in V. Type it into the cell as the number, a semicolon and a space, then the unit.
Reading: 9; V
